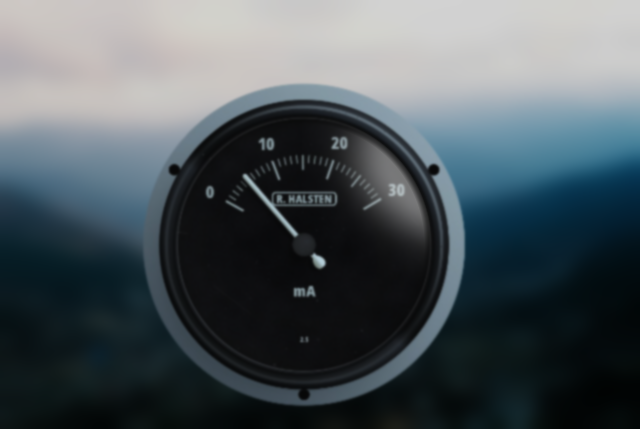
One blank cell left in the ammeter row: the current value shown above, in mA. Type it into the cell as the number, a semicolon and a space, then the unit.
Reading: 5; mA
